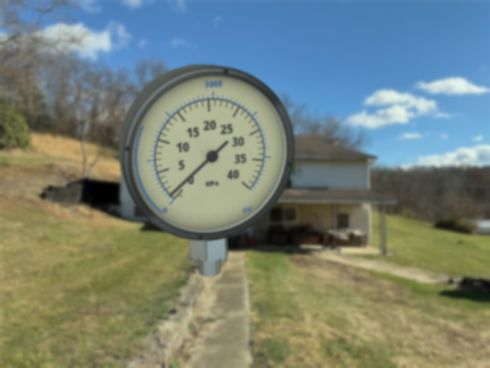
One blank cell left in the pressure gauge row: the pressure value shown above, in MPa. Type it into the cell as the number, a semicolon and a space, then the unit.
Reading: 1; MPa
